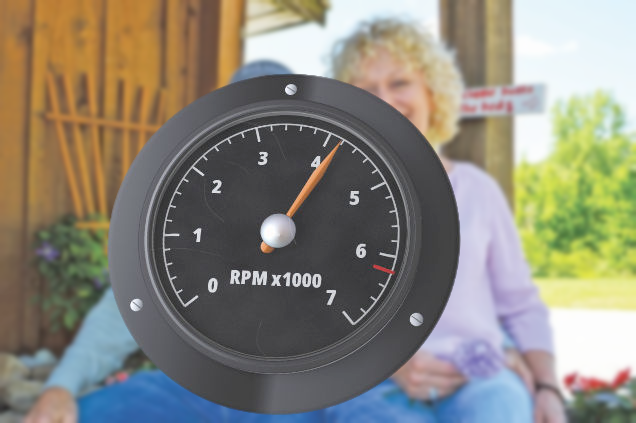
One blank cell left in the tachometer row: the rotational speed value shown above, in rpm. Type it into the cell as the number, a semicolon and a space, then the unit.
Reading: 4200; rpm
